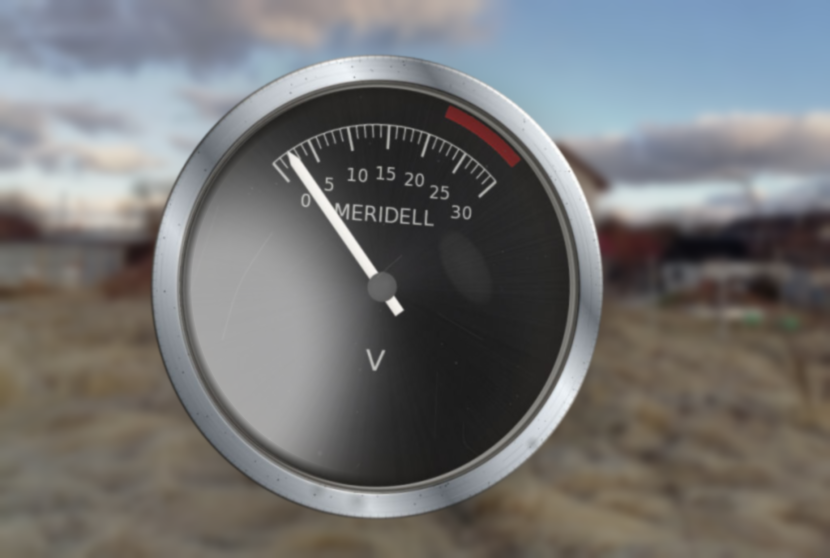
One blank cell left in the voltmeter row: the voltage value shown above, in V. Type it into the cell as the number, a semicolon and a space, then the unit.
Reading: 2; V
